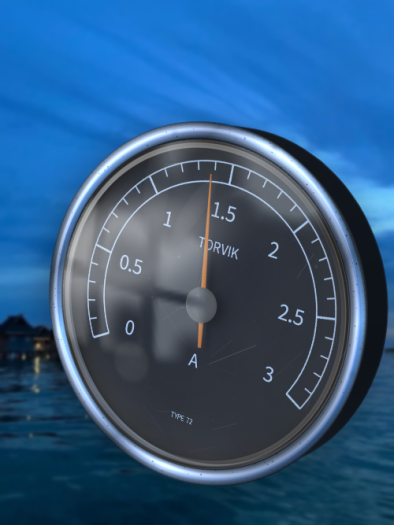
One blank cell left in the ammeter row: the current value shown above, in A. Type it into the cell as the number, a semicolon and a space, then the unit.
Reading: 1.4; A
